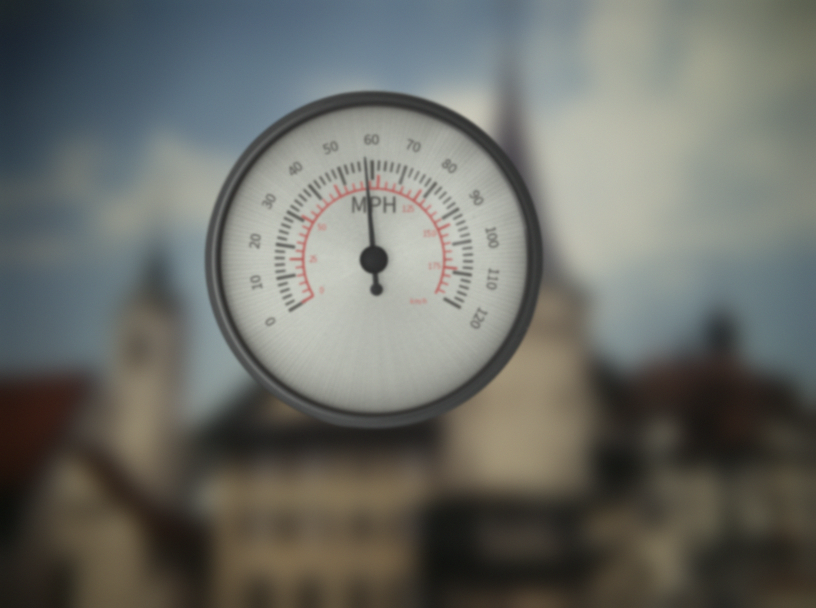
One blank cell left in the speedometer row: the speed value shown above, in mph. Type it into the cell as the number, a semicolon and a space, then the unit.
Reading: 58; mph
